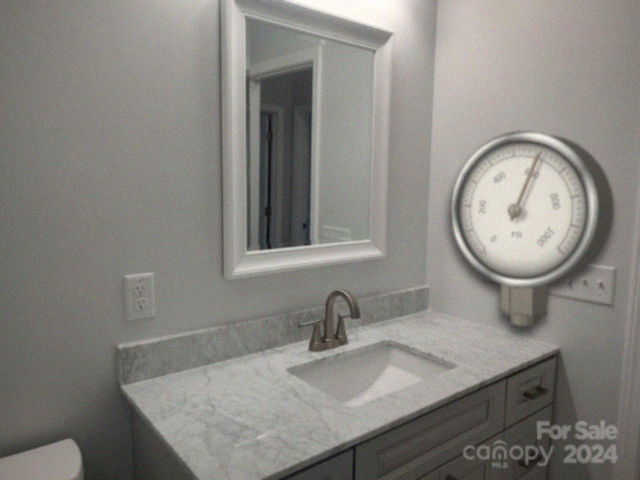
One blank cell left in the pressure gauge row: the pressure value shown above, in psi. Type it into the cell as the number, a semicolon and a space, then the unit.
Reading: 600; psi
